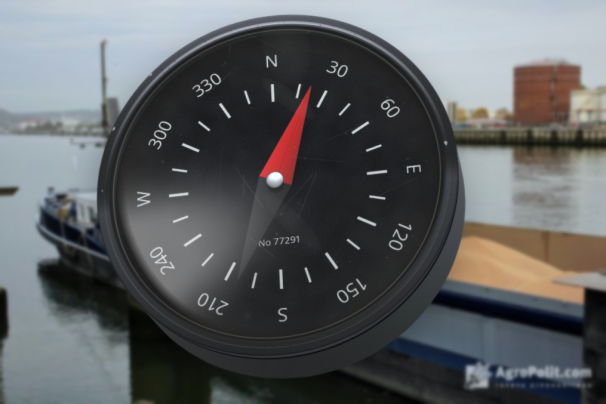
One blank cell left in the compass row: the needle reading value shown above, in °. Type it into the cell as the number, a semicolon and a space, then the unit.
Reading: 22.5; °
